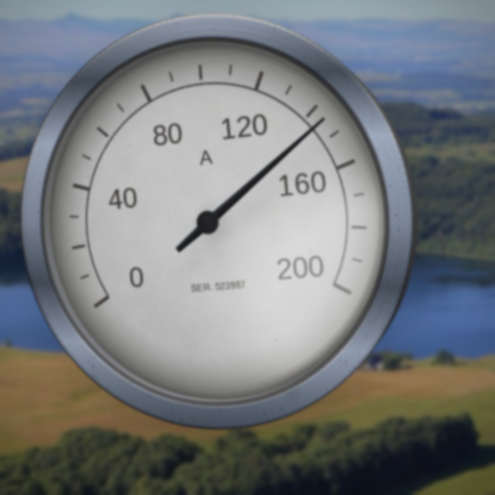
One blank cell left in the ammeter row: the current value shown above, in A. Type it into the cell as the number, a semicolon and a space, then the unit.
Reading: 145; A
